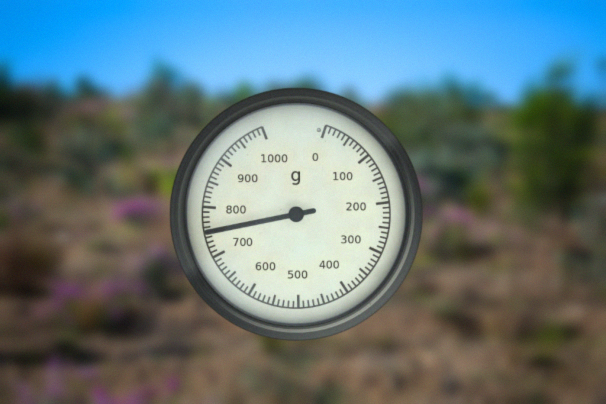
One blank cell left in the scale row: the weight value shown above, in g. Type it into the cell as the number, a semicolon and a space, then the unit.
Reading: 750; g
